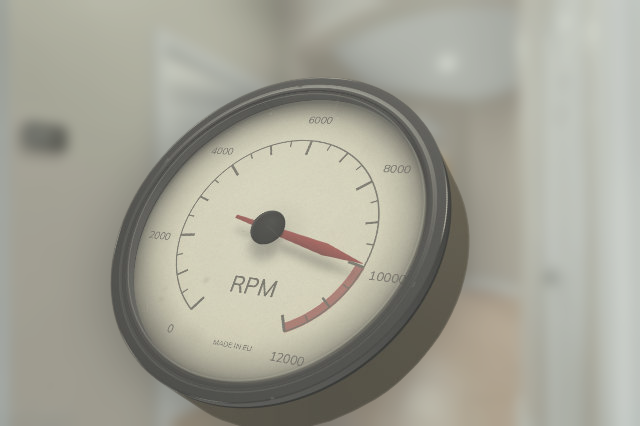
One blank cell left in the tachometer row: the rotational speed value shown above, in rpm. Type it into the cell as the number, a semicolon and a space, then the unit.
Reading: 10000; rpm
